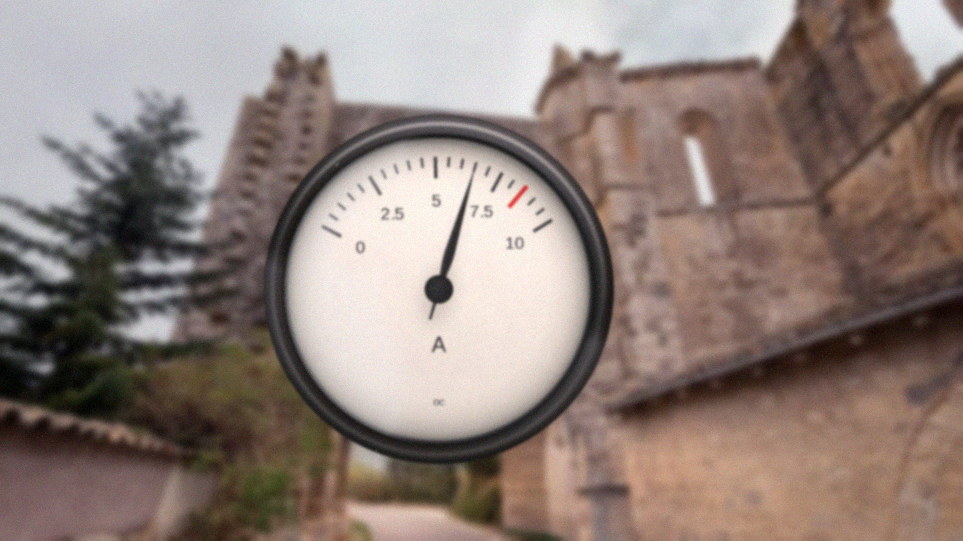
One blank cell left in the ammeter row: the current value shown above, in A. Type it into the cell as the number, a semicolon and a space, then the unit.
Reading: 6.5; A
